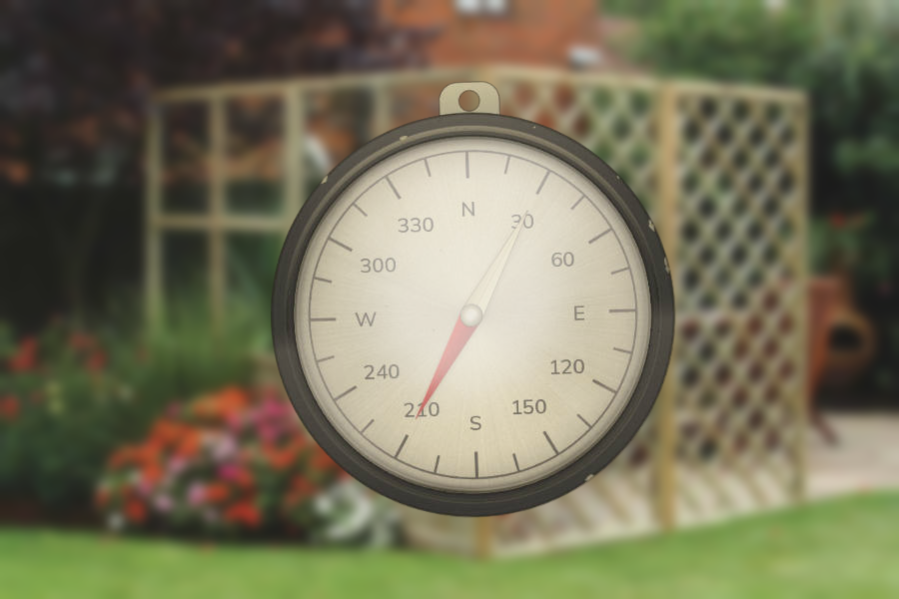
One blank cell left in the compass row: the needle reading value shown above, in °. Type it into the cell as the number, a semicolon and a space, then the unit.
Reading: 210; °
